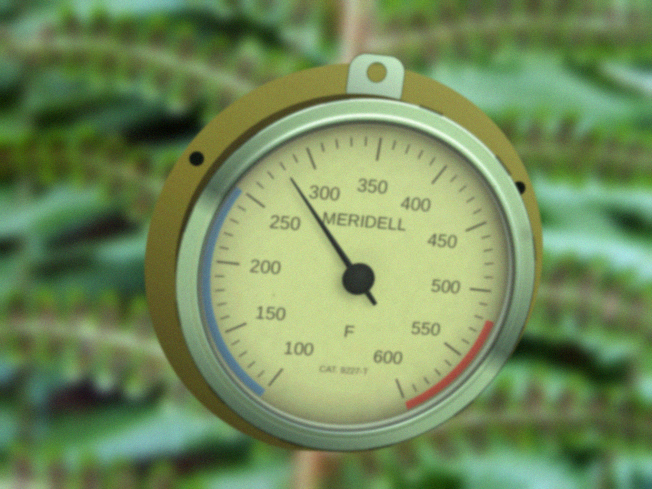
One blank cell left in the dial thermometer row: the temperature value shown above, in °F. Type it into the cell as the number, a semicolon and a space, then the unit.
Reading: 280; °F
